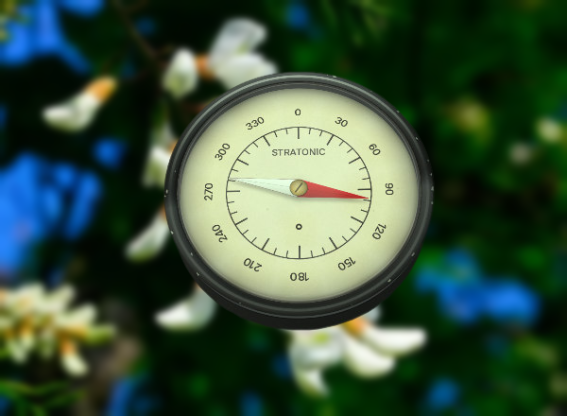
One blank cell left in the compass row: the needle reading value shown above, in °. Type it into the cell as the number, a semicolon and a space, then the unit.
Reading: 100; °
